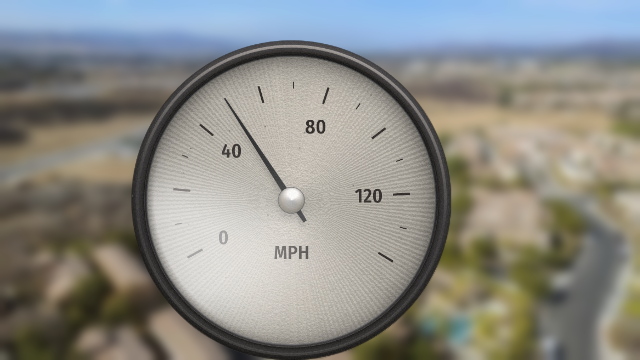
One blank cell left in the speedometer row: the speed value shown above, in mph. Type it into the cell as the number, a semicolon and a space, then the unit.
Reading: 50; mph
